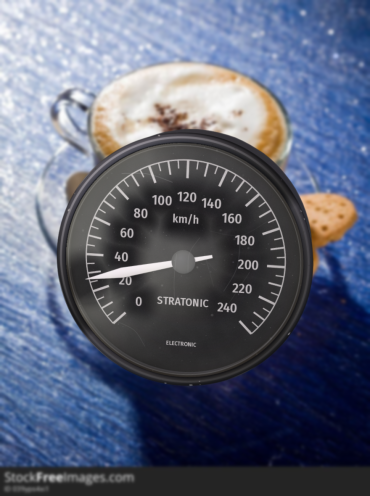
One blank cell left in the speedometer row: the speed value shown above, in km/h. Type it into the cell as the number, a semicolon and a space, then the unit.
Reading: 27.5; km/h
